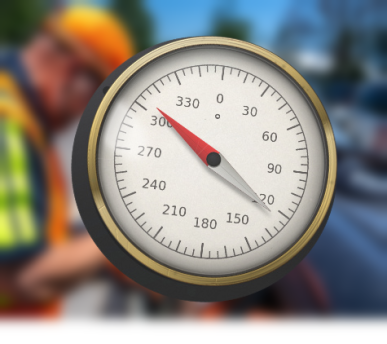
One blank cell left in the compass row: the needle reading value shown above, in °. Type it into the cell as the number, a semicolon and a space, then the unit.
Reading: 305; °
